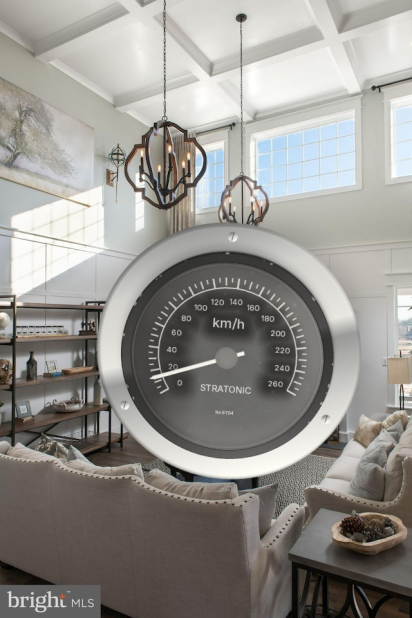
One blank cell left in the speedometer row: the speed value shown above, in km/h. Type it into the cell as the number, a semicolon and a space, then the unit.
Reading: 15; km/h
